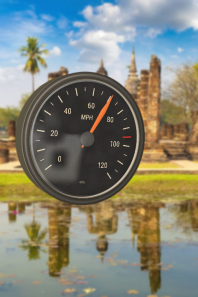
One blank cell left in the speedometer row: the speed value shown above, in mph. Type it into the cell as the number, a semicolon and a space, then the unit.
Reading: 70; mph
